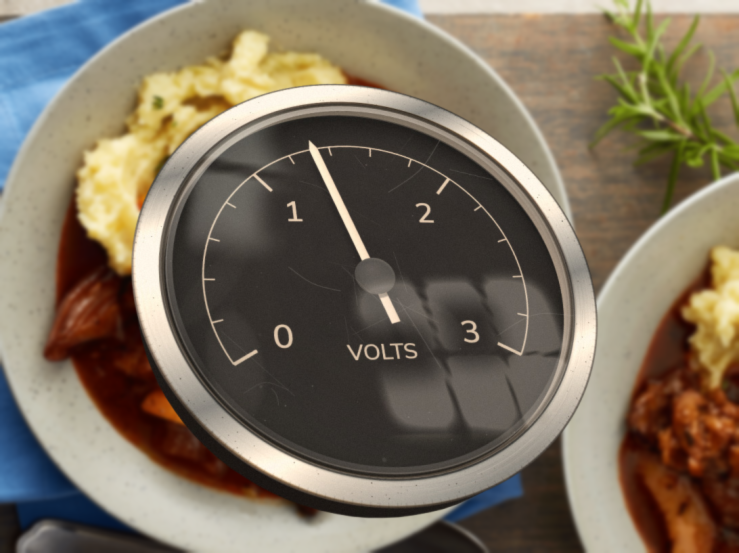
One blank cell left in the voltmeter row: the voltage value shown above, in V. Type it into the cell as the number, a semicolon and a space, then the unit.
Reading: 1.3; V
